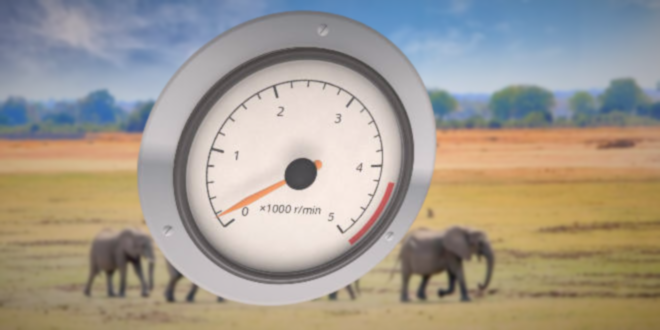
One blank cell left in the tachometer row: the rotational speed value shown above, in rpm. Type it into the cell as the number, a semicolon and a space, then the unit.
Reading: 200; rpm
